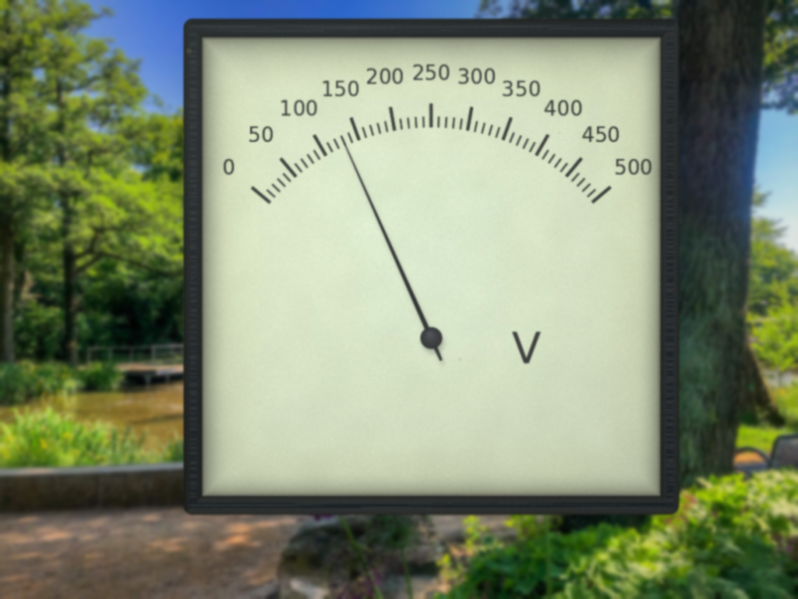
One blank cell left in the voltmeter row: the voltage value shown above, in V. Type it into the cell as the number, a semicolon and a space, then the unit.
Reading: 130; V
